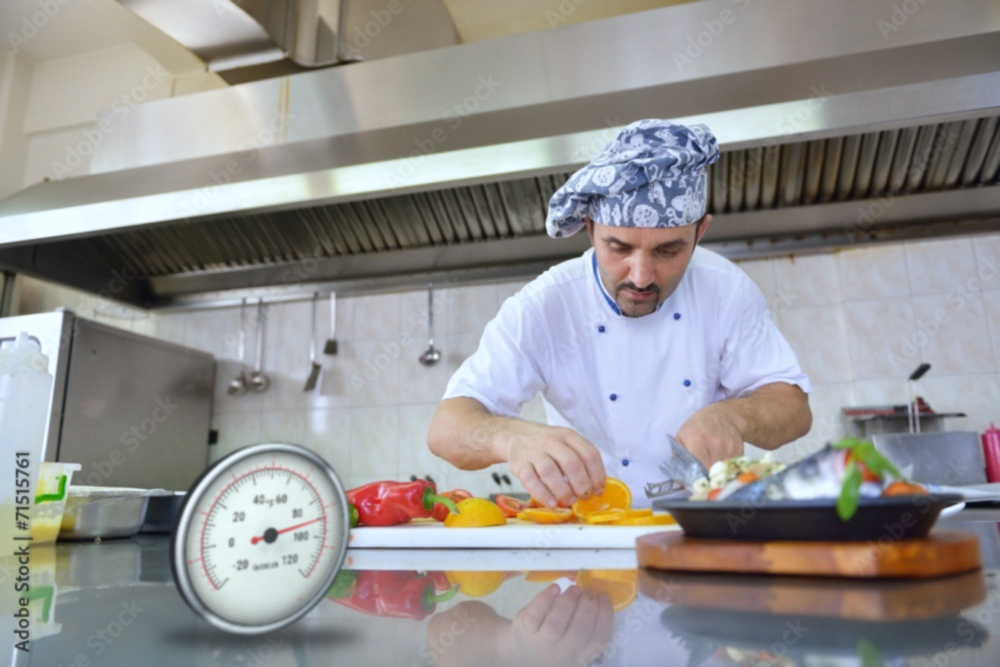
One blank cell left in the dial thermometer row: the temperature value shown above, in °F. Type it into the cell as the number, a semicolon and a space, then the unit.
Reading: 90; °F
